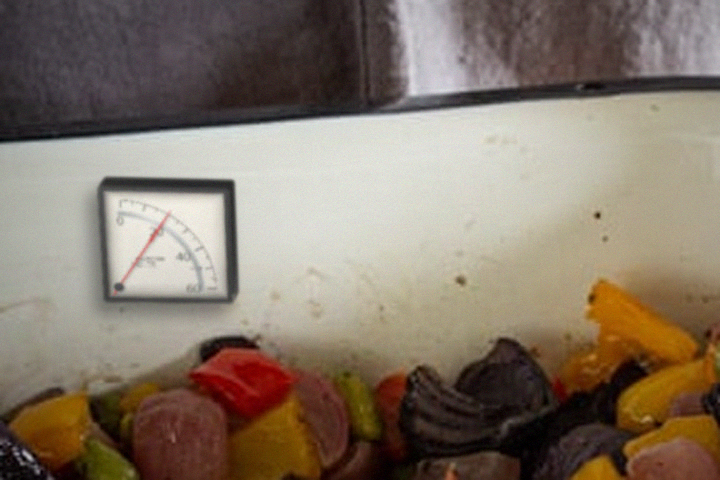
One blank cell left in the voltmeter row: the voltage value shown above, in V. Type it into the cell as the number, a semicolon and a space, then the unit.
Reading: 20; V
